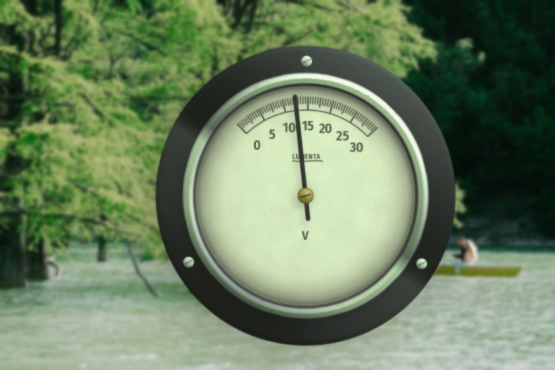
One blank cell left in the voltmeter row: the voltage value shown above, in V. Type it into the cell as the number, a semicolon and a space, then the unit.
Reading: 12.5; V
